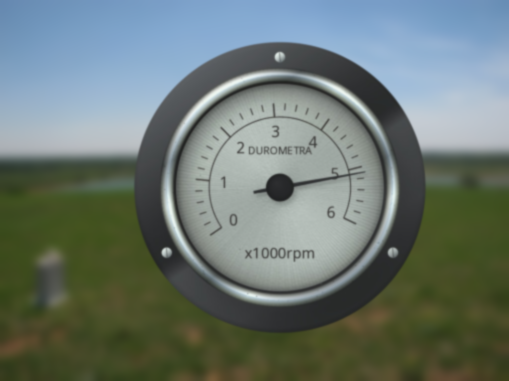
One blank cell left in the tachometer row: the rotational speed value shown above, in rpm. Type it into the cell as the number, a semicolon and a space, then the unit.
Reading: 5100; rpm
